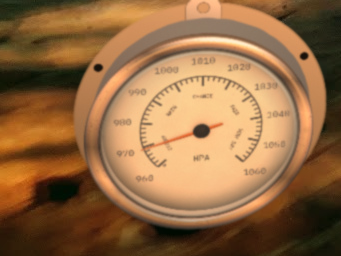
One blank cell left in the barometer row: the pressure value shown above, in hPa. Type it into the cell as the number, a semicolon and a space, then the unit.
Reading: 970; hPa
